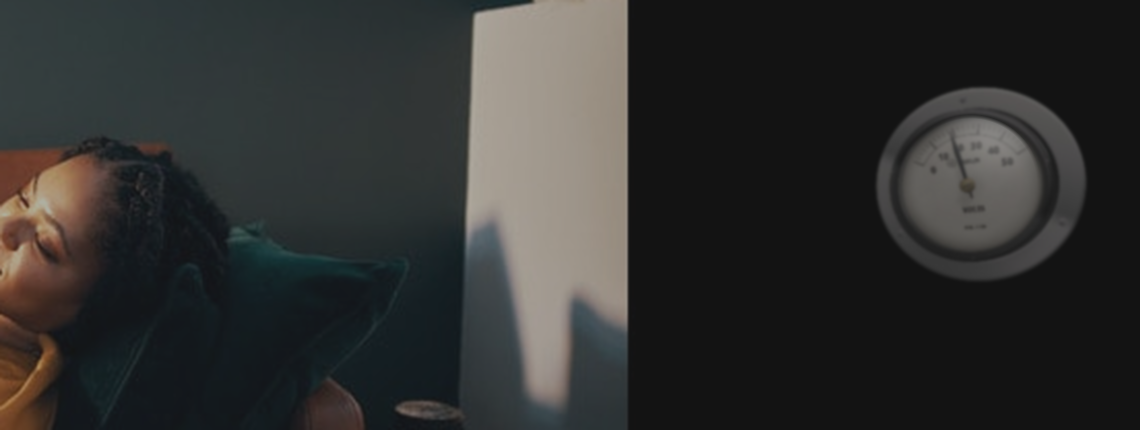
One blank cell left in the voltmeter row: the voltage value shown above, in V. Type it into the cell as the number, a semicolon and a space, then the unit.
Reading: 20; V
